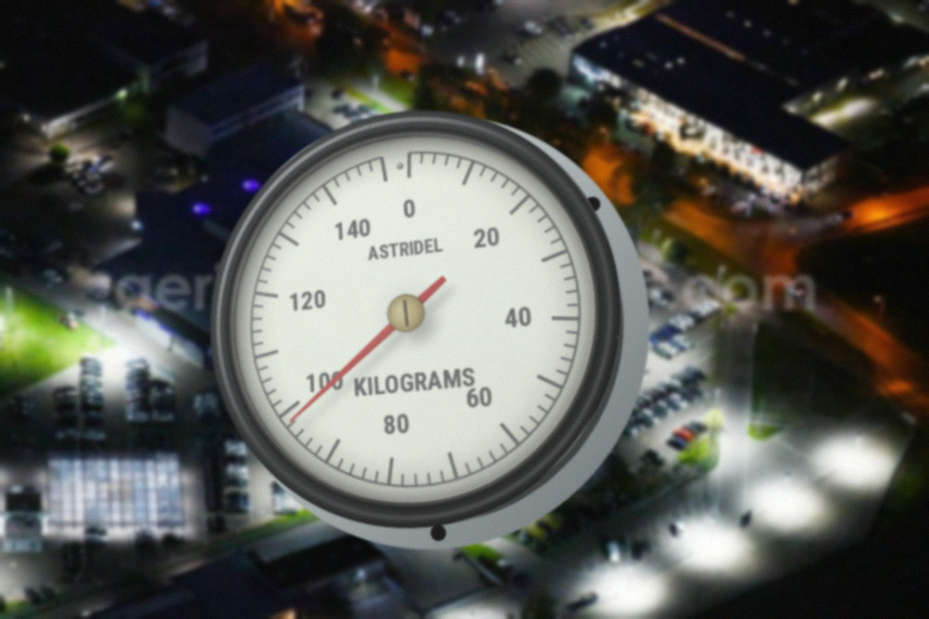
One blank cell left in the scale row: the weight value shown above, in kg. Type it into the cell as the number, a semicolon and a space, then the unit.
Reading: 98; kg
